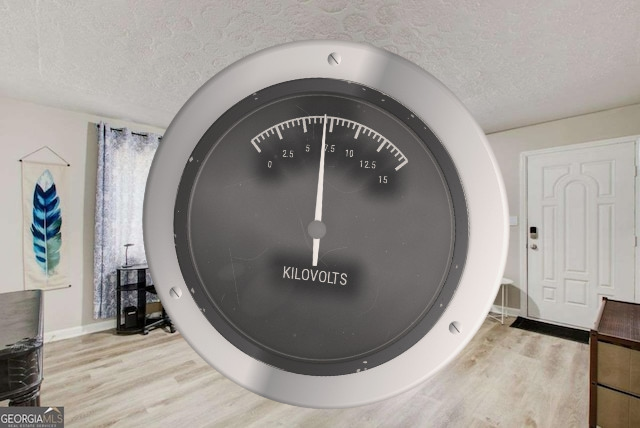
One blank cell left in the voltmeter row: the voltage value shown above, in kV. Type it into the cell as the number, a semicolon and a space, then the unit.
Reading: 7; kV
